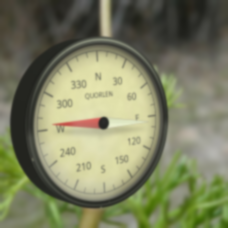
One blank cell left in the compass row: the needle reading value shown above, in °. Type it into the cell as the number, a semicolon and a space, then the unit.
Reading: 275; °
